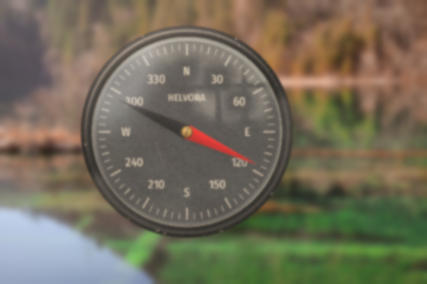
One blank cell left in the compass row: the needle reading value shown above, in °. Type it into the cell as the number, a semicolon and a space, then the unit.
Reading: 115; °
